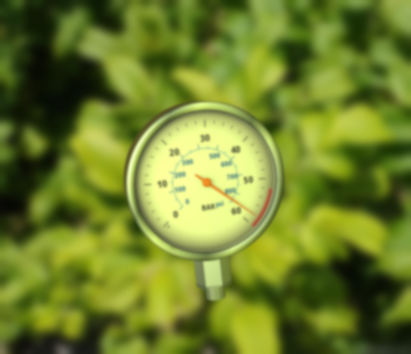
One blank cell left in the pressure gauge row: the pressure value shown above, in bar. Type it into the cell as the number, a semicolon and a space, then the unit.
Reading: 58; bar
